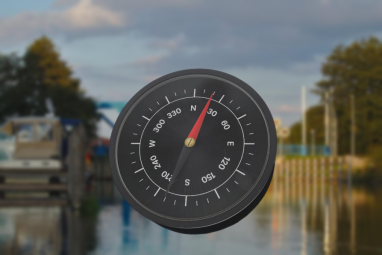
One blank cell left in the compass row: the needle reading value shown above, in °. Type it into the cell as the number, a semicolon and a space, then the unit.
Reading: 20; °
